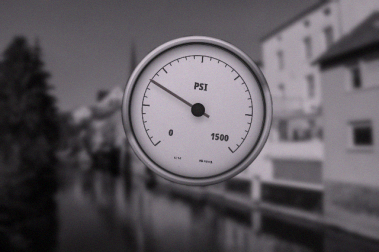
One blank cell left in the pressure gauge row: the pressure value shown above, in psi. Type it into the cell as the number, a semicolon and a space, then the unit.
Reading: 400; psi
